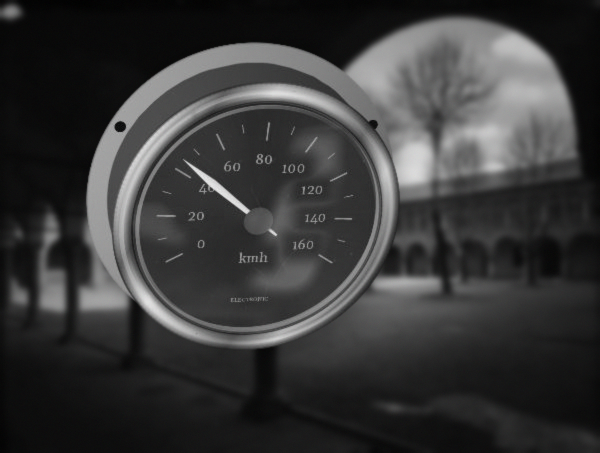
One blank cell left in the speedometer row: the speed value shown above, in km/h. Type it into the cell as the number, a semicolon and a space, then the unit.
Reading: 45; km/h
